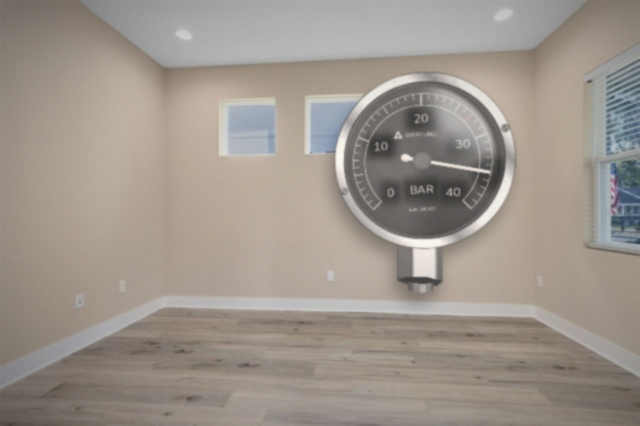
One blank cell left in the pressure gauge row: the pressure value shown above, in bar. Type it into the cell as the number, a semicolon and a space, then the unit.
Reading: 35; bar
